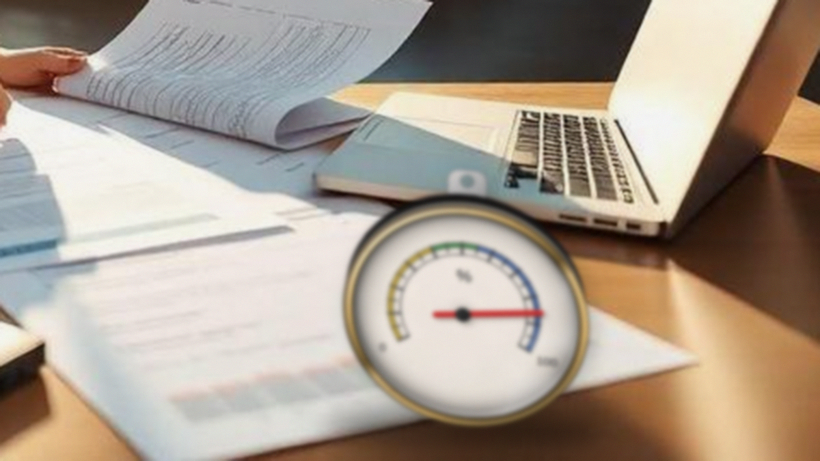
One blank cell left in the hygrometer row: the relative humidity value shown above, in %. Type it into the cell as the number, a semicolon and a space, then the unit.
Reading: 85; %
